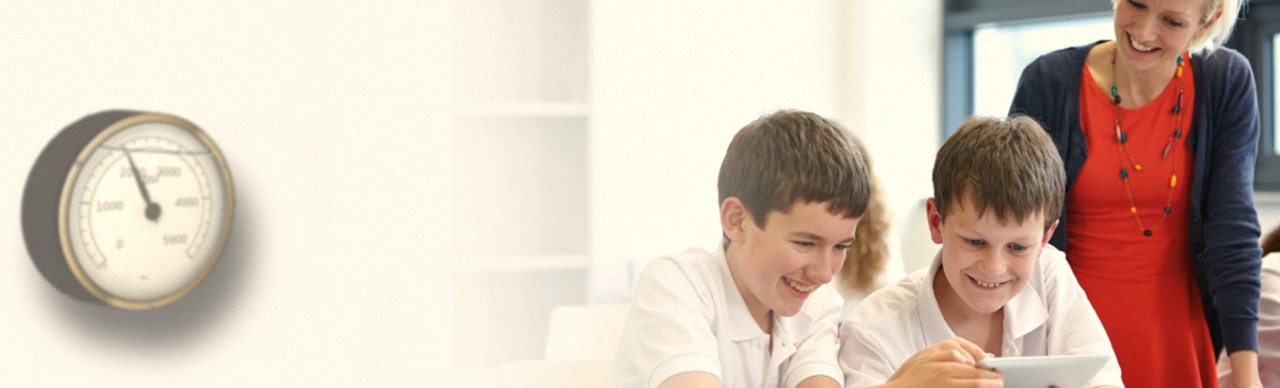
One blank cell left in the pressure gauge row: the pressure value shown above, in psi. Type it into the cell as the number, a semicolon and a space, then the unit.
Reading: 2000; psi
